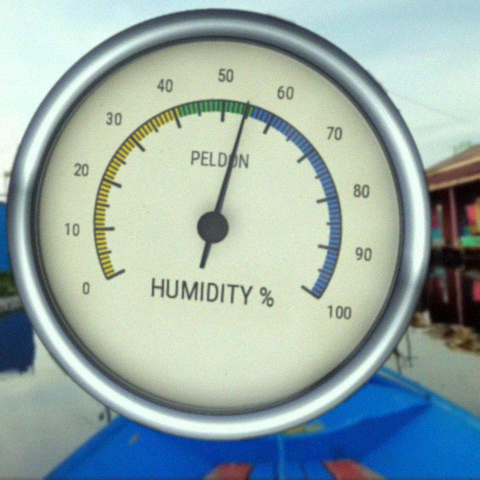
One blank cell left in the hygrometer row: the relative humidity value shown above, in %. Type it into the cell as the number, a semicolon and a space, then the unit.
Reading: 55; %
